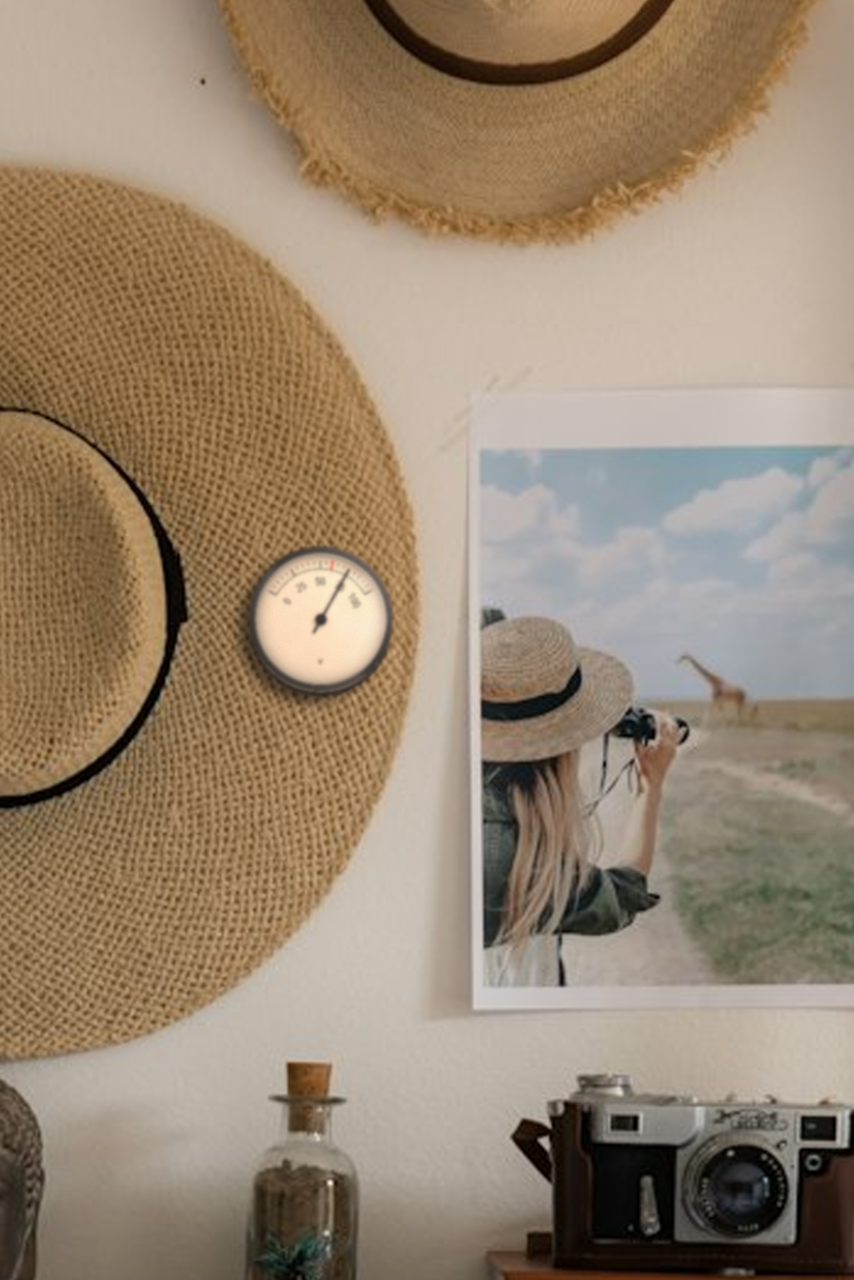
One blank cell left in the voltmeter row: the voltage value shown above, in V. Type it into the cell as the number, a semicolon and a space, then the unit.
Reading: 75; V
